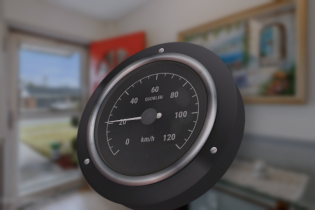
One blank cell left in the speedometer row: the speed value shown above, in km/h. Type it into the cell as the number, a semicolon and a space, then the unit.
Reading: 20; km/h
